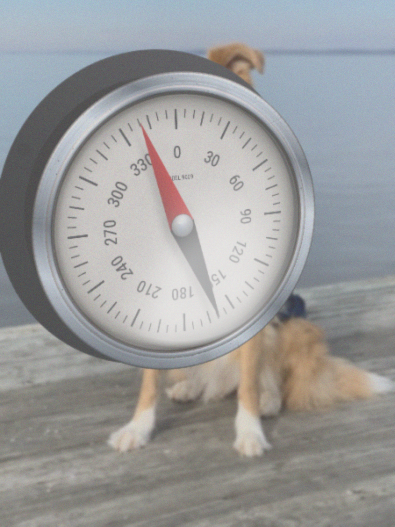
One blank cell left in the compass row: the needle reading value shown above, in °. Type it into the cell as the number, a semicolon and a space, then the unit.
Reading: 340; °
